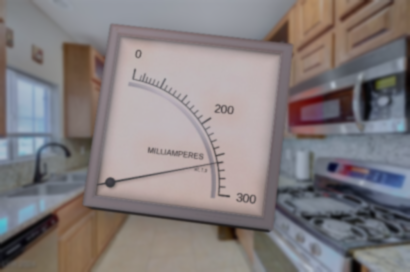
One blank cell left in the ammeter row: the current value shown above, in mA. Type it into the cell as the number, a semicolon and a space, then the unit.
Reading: 260; mA
